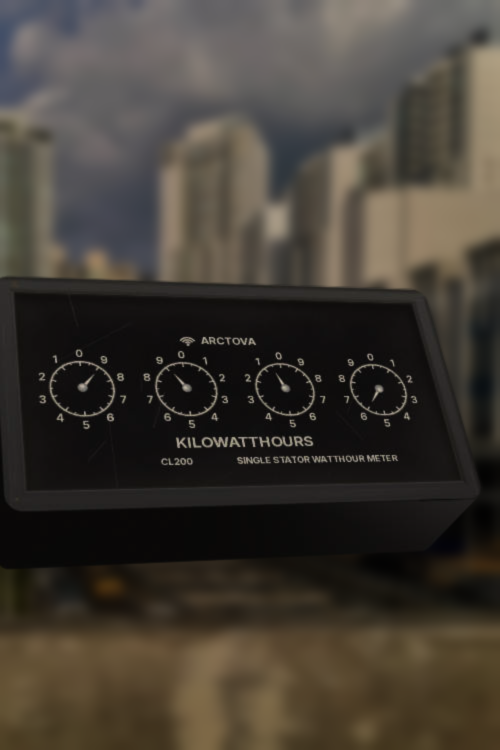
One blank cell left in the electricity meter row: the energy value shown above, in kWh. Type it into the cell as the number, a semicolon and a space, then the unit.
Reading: 8906; kWh
